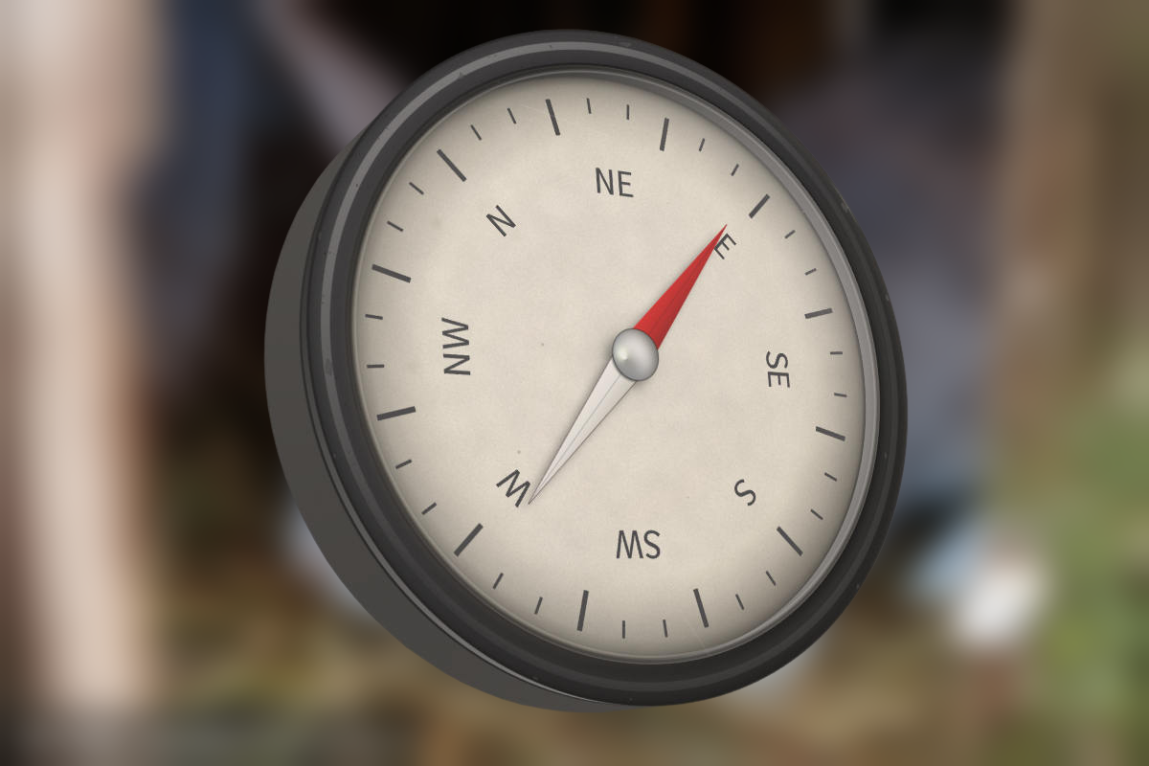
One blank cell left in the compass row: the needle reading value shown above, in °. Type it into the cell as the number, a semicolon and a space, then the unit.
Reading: 85; °
